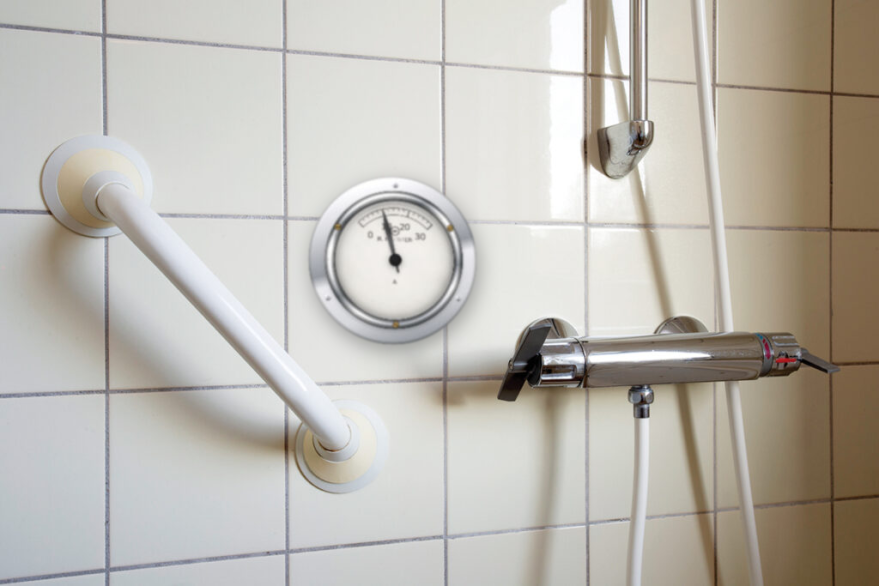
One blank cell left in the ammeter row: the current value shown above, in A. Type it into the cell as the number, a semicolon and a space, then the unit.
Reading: 10; A
